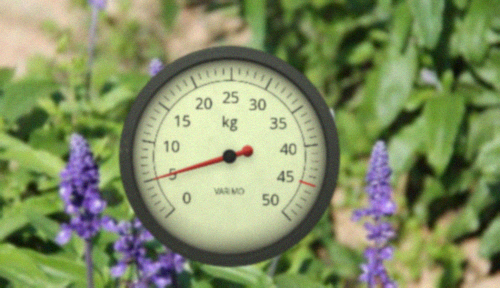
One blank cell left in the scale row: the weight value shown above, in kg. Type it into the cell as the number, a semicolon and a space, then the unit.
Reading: 5; kg
